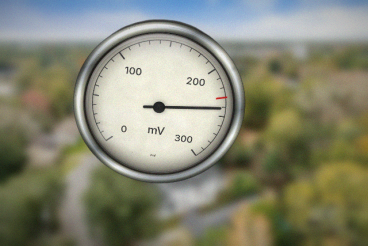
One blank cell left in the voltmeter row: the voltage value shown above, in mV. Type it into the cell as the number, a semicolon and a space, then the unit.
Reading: 240; mV
